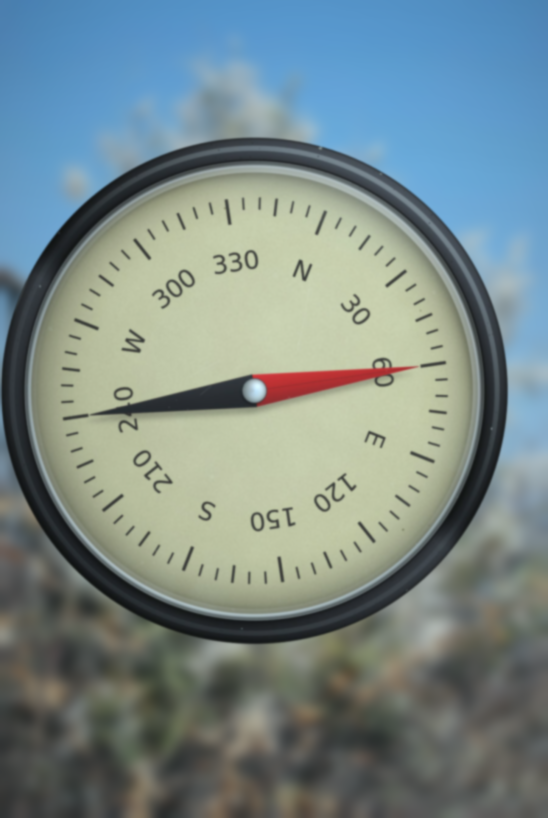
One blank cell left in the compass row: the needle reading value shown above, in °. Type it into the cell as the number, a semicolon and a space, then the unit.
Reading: 60; °
